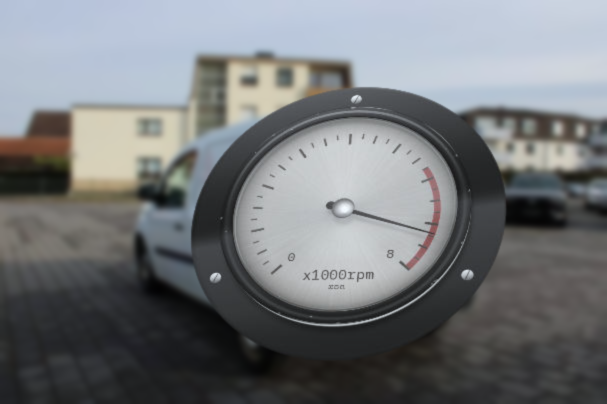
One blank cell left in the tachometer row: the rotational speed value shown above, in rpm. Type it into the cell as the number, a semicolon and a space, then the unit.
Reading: 7250; rpm
